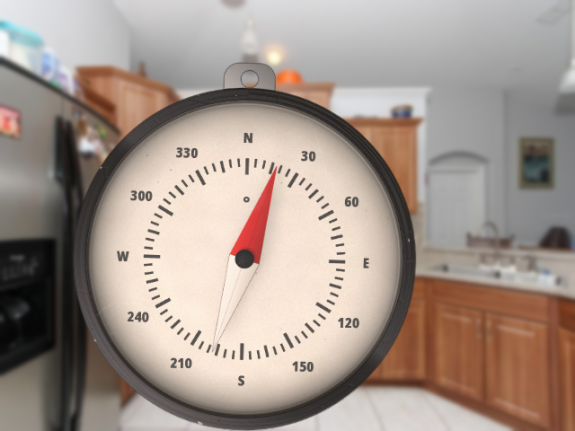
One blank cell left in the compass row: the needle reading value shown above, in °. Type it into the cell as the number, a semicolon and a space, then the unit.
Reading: 17.5; °
